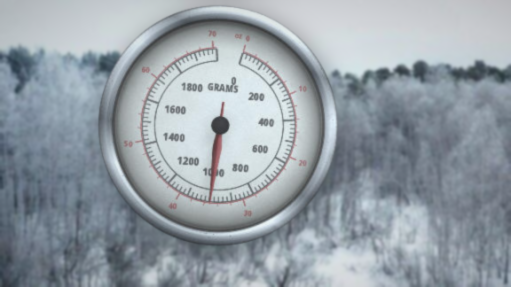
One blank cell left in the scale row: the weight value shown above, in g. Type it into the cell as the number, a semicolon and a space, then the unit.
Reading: 1000; g
